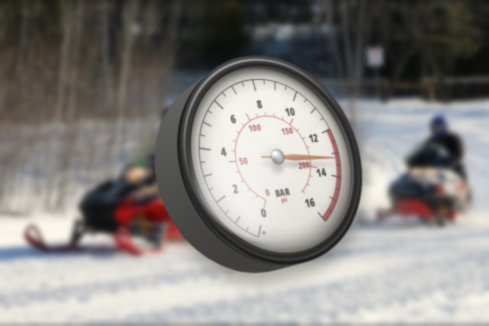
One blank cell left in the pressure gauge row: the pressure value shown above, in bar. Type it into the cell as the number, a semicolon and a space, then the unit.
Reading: 13.25; bar
